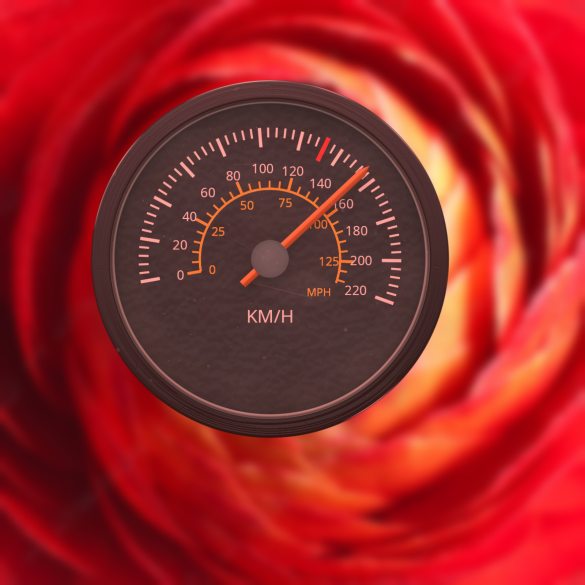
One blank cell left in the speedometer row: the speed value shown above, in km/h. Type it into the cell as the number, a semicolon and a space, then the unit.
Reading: 154; km/h
